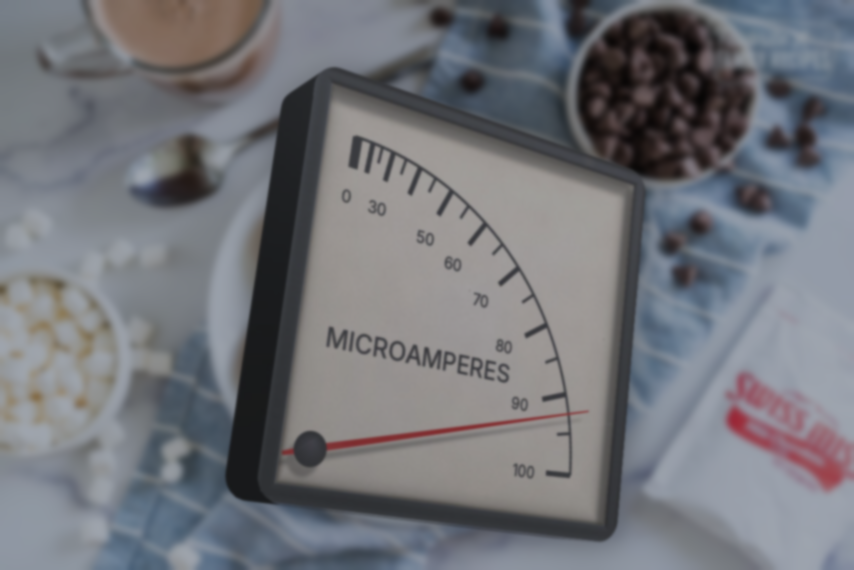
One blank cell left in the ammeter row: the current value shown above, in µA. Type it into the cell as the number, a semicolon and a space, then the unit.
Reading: 92.5; µA
